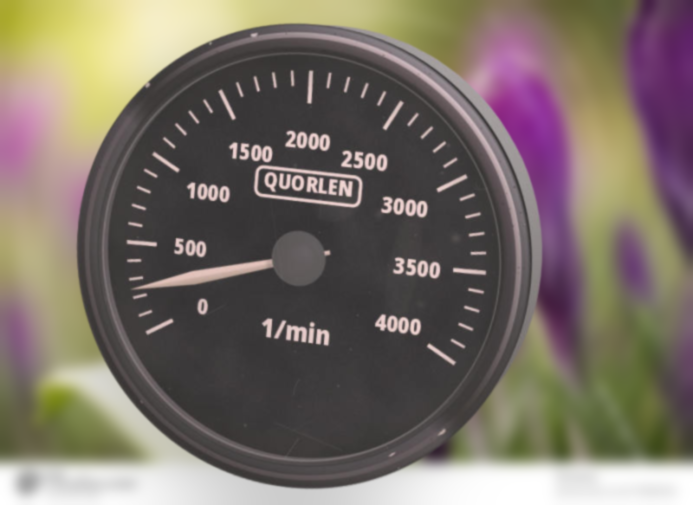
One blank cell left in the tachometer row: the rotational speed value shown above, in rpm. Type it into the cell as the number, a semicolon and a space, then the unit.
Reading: 250; rpm
